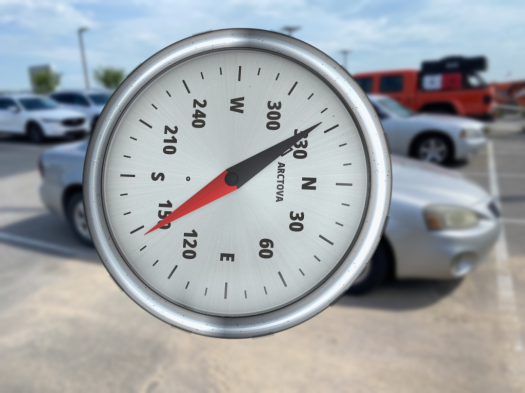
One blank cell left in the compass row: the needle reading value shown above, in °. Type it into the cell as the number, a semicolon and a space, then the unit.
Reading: 145; °
